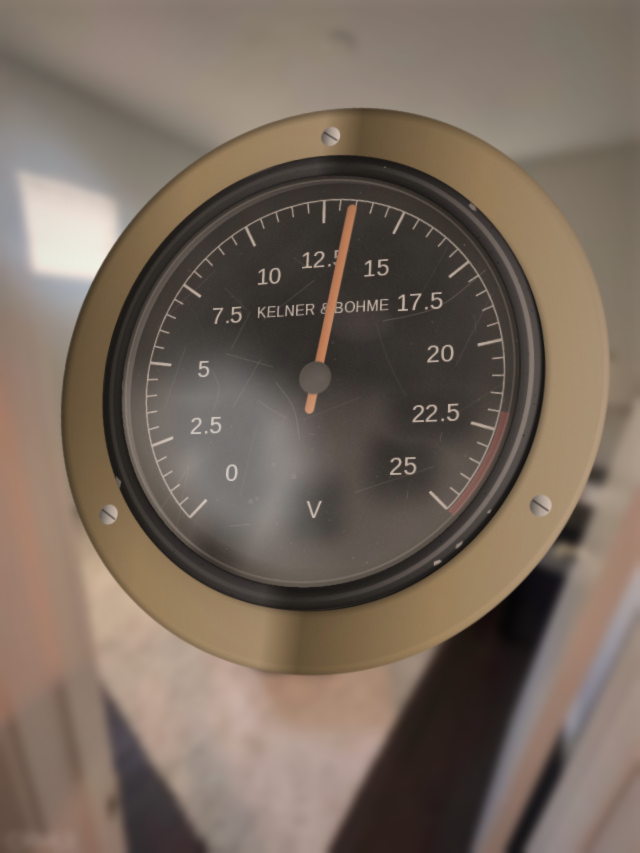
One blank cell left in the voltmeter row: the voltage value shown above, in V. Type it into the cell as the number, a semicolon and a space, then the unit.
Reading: 13.5; V
